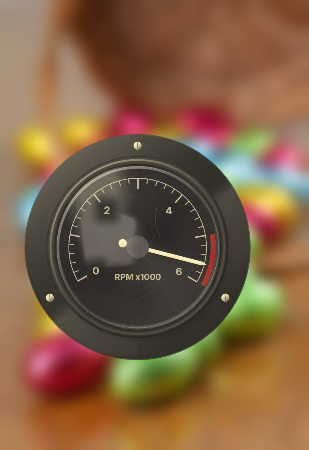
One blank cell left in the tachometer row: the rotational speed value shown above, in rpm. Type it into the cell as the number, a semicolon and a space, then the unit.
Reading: 5600; rpm
